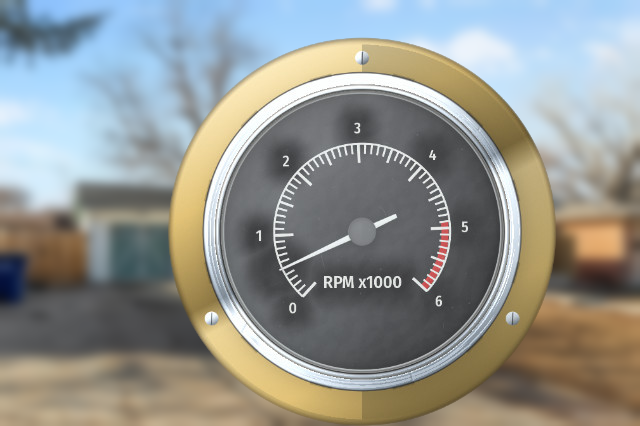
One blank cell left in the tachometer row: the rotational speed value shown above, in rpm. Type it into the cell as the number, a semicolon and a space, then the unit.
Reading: 500; rpm
